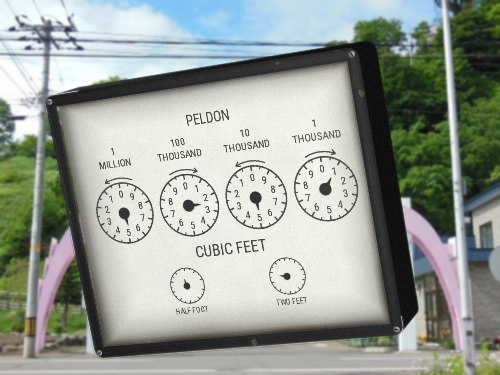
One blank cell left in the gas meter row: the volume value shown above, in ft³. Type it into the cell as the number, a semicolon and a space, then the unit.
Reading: 525100; ft³
